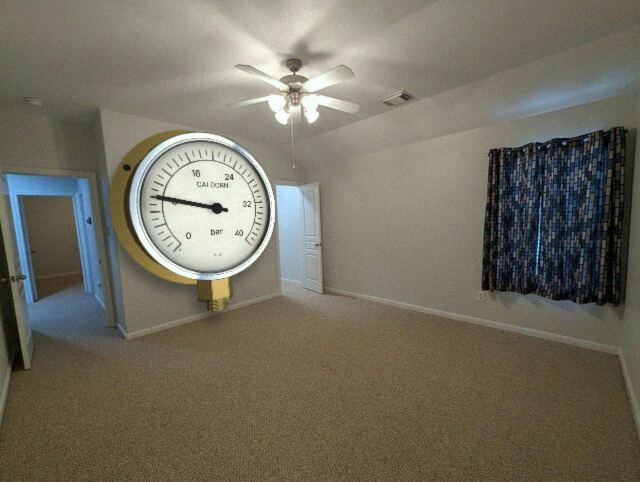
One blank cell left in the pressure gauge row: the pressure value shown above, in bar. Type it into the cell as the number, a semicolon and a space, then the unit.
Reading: 8; bar
